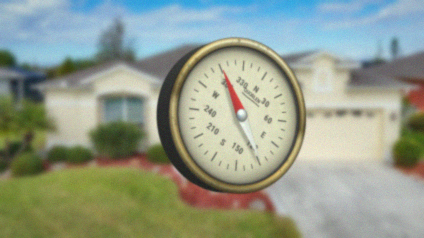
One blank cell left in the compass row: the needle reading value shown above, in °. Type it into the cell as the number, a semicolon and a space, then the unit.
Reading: 300; °
